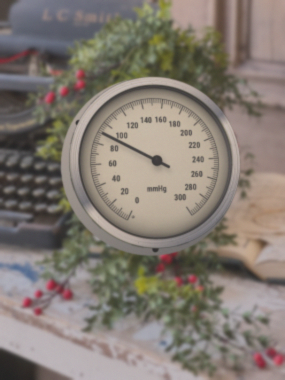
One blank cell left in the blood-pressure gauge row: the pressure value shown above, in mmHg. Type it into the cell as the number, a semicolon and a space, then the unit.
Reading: 90; mmHg
